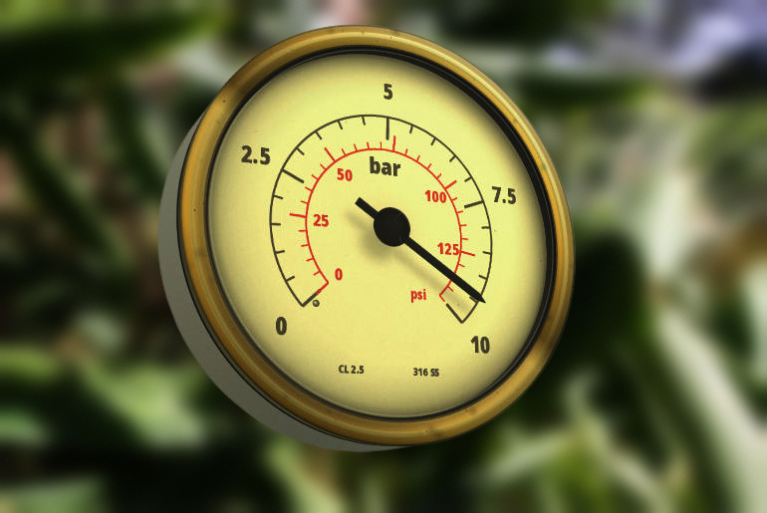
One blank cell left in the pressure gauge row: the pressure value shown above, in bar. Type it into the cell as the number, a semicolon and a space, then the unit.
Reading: 9.5; bar
